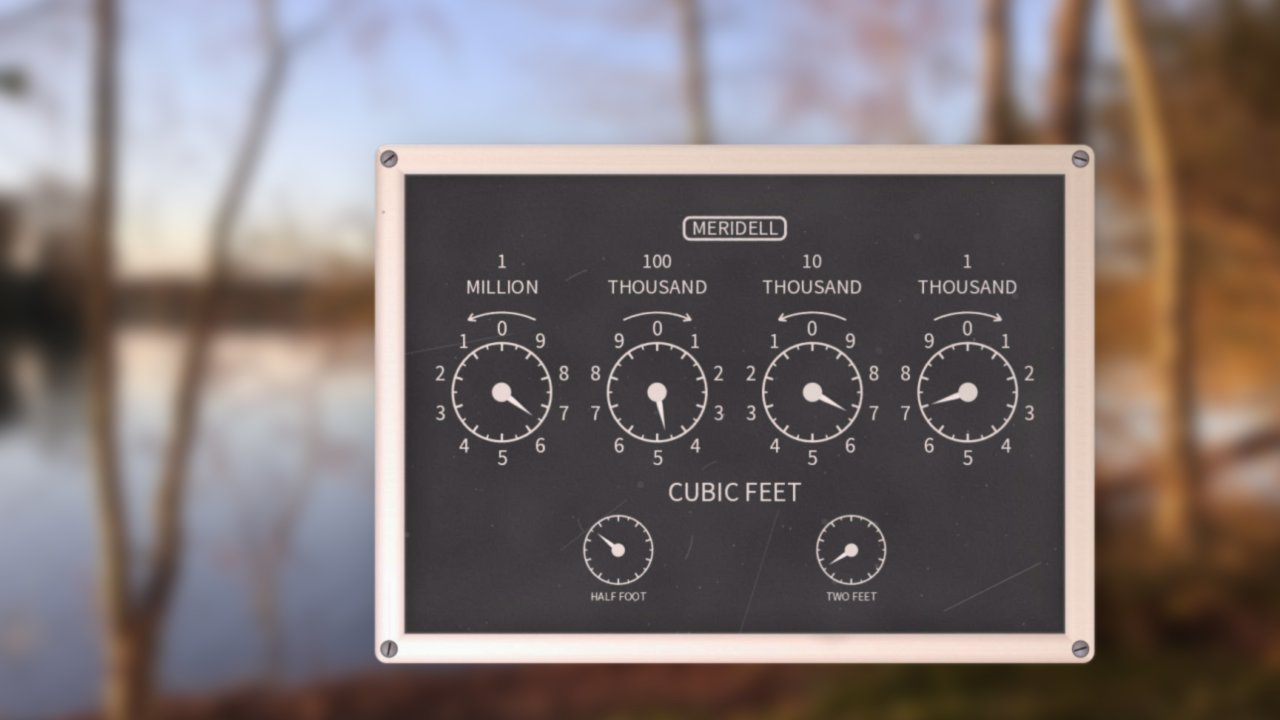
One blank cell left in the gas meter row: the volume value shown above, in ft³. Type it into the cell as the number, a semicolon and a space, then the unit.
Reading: 646700; ft³
